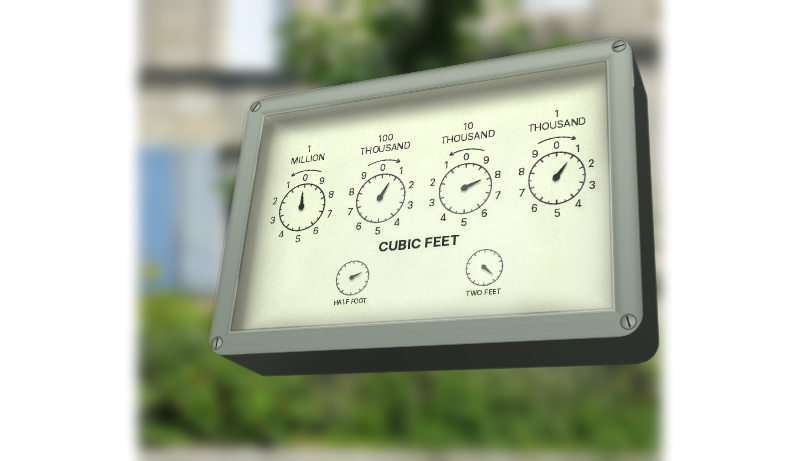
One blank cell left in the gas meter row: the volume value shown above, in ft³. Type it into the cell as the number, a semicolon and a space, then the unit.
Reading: 8100; ft³
